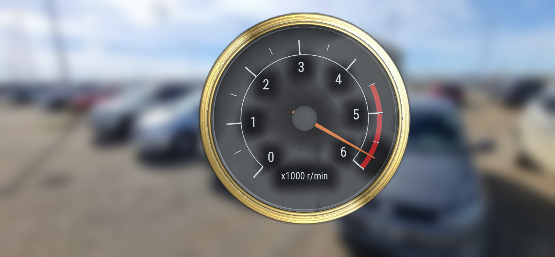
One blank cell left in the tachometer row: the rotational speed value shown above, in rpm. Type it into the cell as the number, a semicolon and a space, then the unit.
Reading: 5750; rpm
